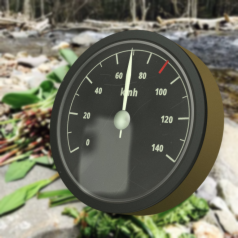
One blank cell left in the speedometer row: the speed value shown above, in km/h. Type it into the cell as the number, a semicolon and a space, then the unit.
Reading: 70; km/h
